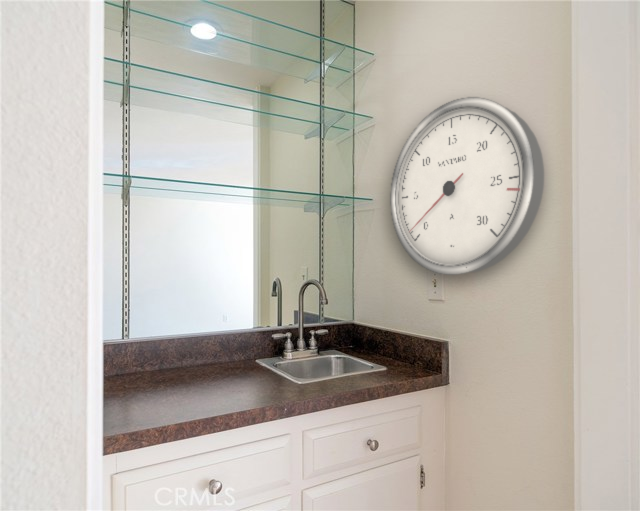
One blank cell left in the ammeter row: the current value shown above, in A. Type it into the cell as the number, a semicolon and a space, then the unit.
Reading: 1; A
